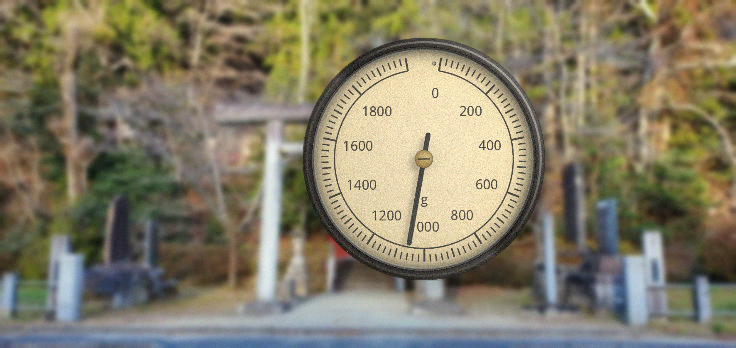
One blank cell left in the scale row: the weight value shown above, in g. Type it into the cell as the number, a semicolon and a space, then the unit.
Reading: 1060; g
